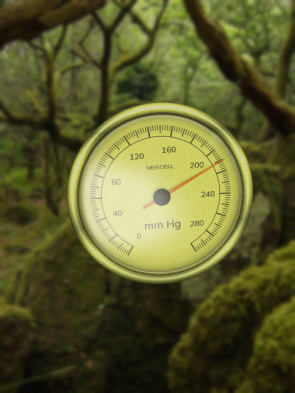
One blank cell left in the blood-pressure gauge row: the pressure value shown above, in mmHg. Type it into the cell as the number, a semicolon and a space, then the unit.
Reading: 210; mmHg
